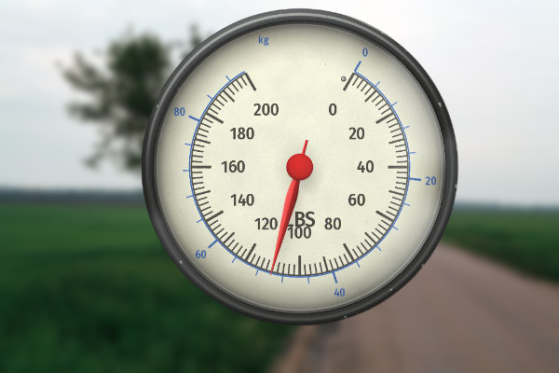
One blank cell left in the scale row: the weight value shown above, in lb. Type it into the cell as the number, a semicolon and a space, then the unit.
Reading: 110; lb
